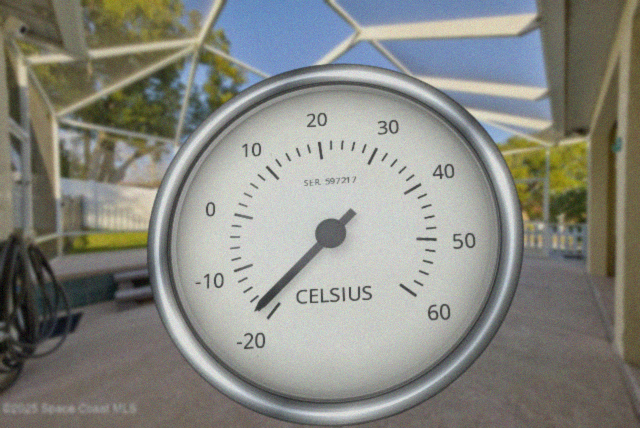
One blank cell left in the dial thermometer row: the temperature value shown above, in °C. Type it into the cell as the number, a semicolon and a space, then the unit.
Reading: -18; °C
